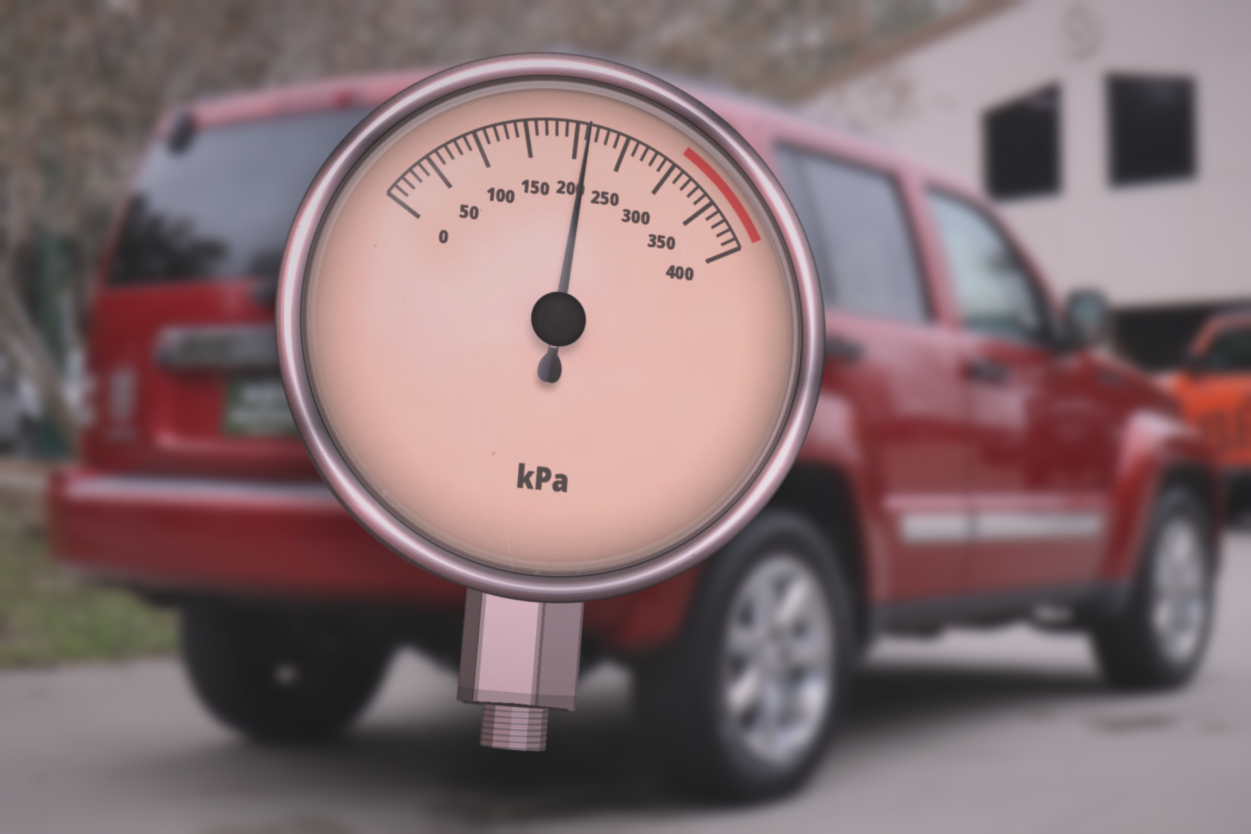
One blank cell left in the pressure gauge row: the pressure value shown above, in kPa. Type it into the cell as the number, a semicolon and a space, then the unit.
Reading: 210; kPa
